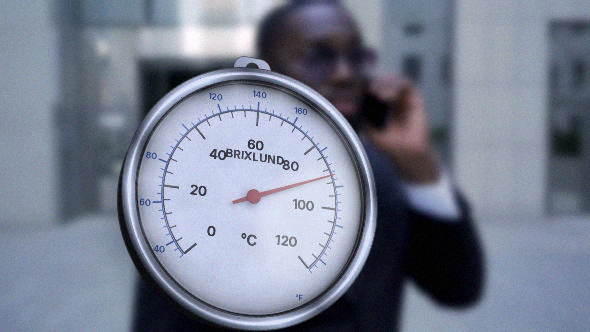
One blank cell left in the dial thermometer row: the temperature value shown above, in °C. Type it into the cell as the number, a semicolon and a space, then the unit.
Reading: 90; °C
